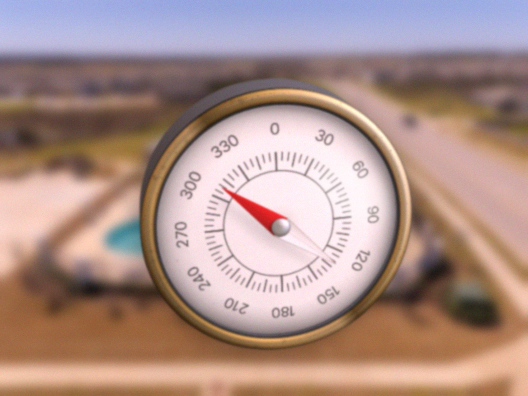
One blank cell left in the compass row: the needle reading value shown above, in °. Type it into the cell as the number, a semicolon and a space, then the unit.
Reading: 310; °
